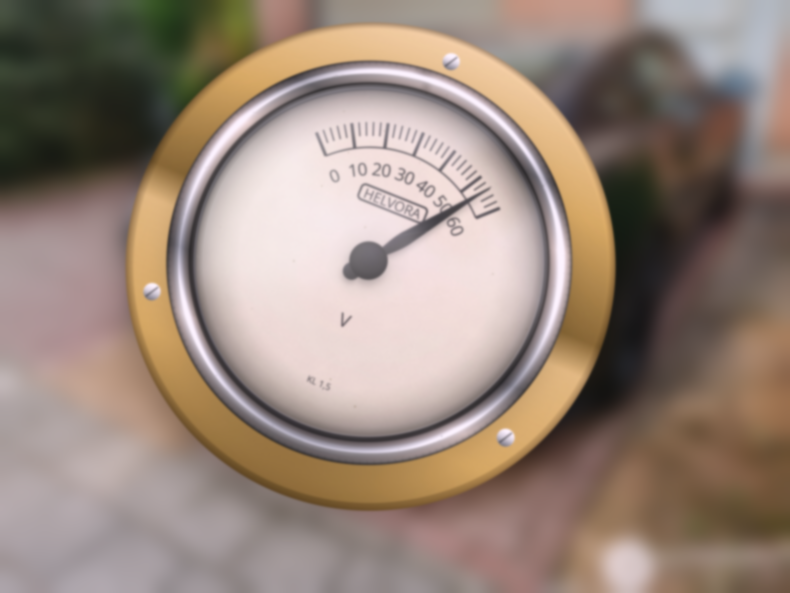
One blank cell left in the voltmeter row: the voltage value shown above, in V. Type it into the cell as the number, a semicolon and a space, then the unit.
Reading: 54; V
